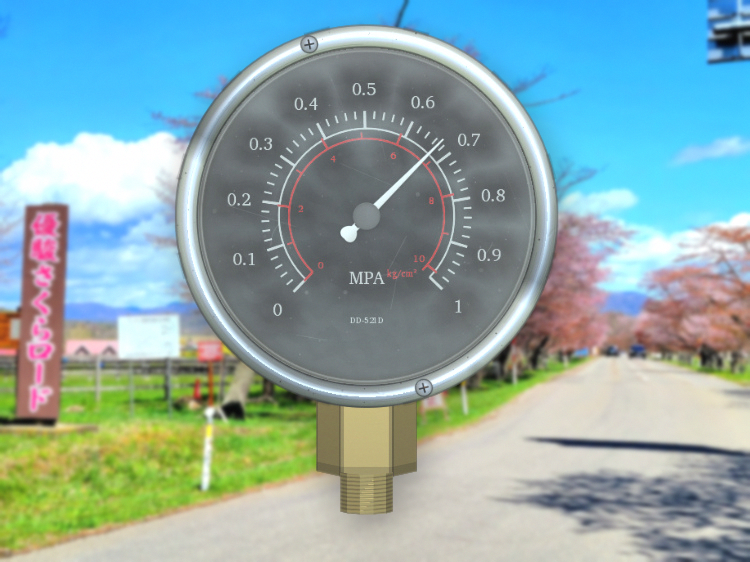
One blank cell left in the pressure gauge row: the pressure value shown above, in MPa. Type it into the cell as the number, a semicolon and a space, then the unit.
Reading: 0.67; MPa
